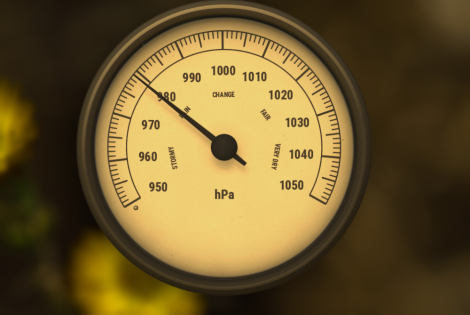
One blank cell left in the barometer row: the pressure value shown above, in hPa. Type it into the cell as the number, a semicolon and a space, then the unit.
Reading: 979; hPa
